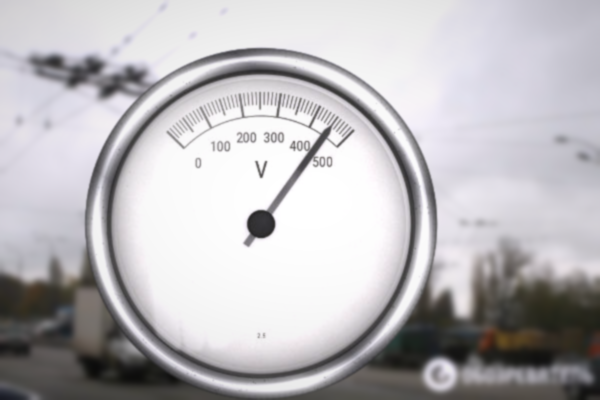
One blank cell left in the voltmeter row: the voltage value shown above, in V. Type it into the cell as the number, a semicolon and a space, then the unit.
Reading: 450; V
